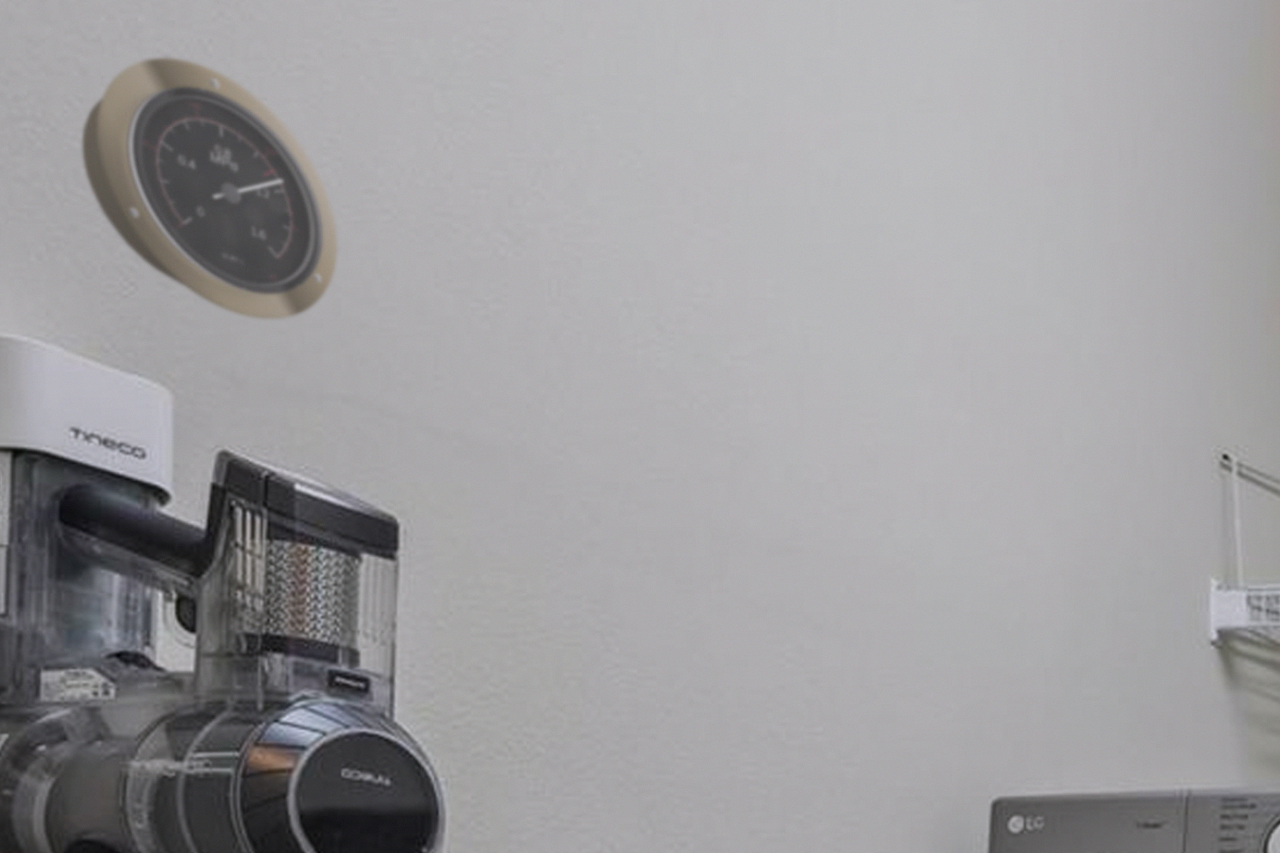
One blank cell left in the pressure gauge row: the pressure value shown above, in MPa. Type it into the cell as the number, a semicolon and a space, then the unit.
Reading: 1.15; MPa
